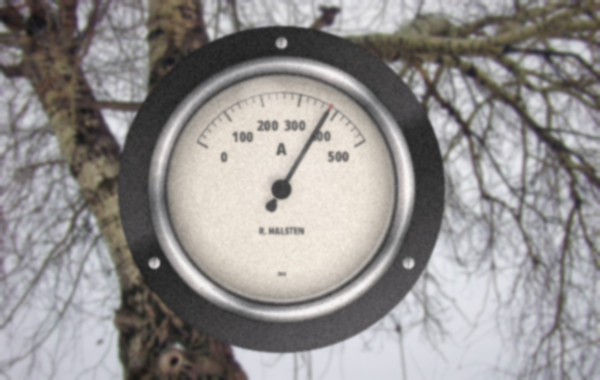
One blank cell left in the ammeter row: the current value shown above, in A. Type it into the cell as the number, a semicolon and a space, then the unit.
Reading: 380; A
